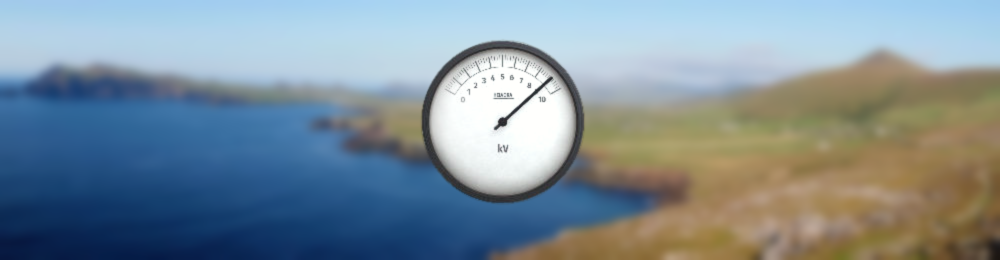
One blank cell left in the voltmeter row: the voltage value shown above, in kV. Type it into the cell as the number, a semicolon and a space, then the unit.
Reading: 9; kV
